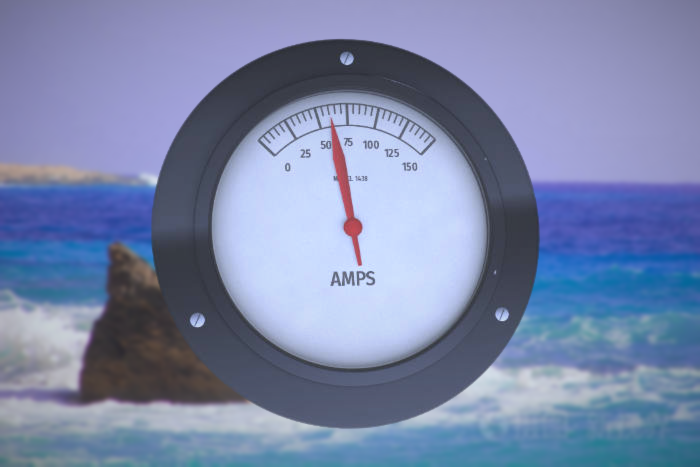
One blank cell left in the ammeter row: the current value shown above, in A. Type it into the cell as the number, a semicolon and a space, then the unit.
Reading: 60; A
